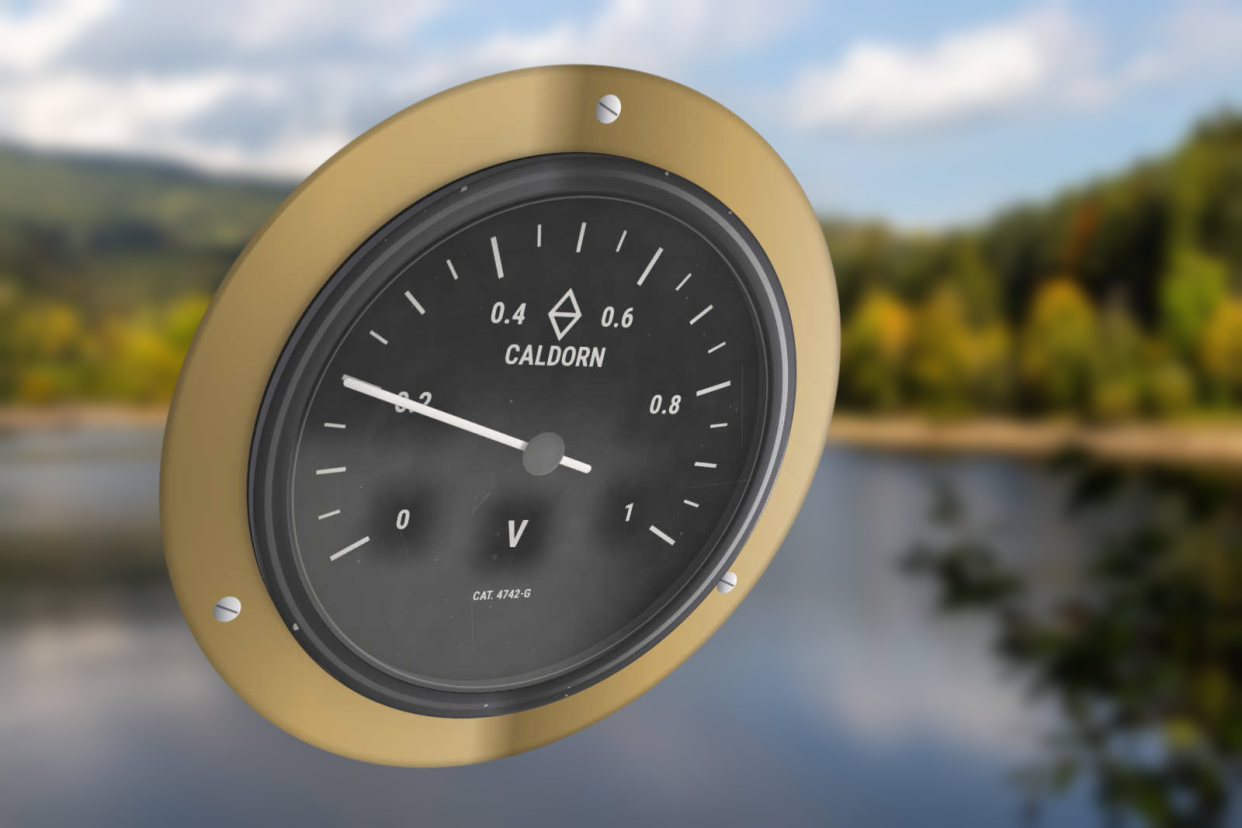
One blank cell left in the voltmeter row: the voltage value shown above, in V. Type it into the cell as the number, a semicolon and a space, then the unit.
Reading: 0.2; V
